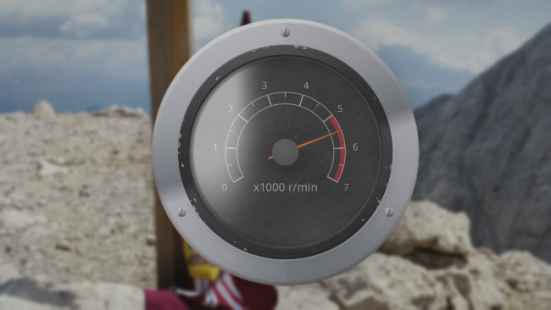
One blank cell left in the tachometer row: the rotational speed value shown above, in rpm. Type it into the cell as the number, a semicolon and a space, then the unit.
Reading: 5500; rpm
